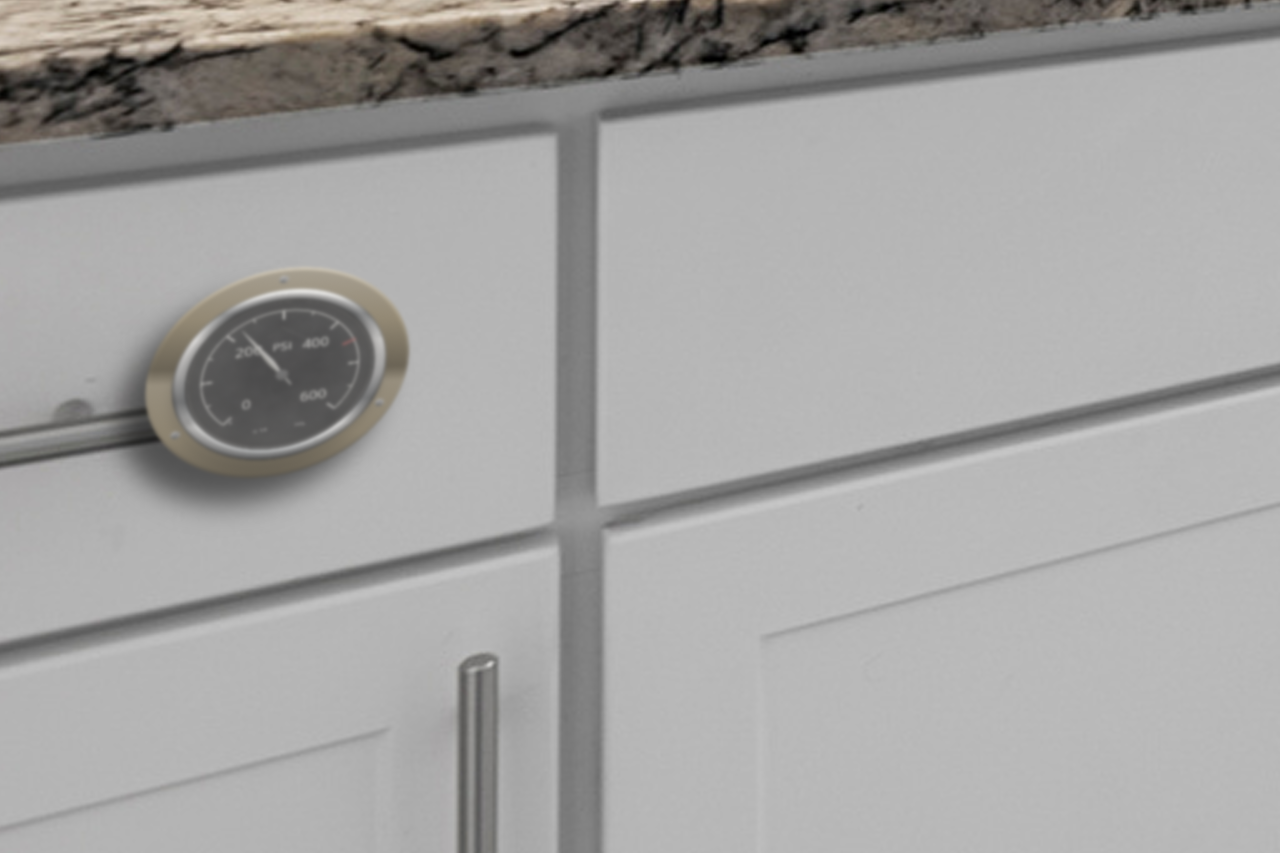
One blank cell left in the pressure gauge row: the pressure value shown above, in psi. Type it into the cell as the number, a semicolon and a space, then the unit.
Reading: 225; psi
